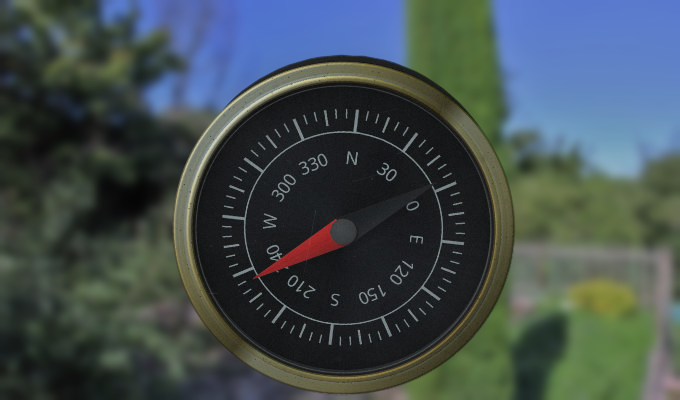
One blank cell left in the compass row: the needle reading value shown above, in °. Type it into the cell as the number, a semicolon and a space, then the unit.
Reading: 235; °
